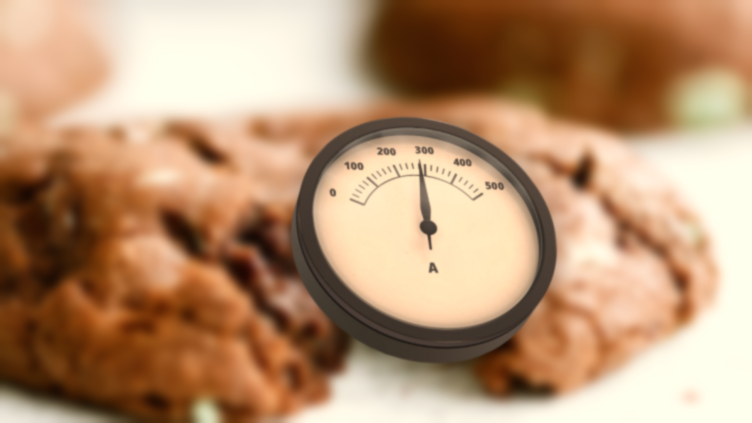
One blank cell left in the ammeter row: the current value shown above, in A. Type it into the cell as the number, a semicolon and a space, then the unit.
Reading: 280; A
